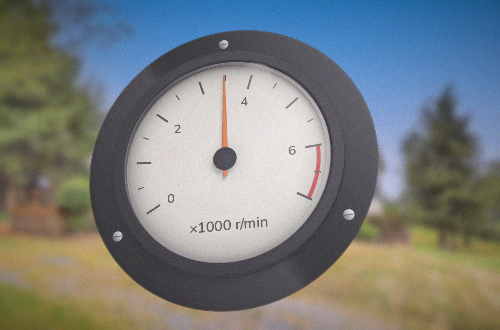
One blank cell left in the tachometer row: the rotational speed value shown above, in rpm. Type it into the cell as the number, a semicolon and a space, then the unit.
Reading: 3500; rpm
